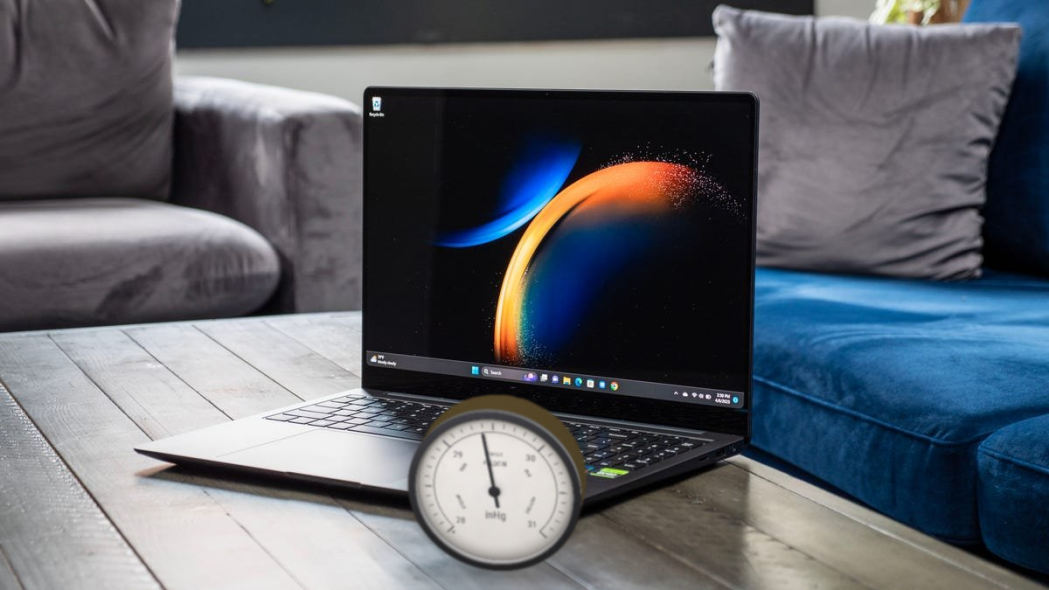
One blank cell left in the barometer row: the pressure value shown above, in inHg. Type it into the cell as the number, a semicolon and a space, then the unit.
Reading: 29.4; inHg
